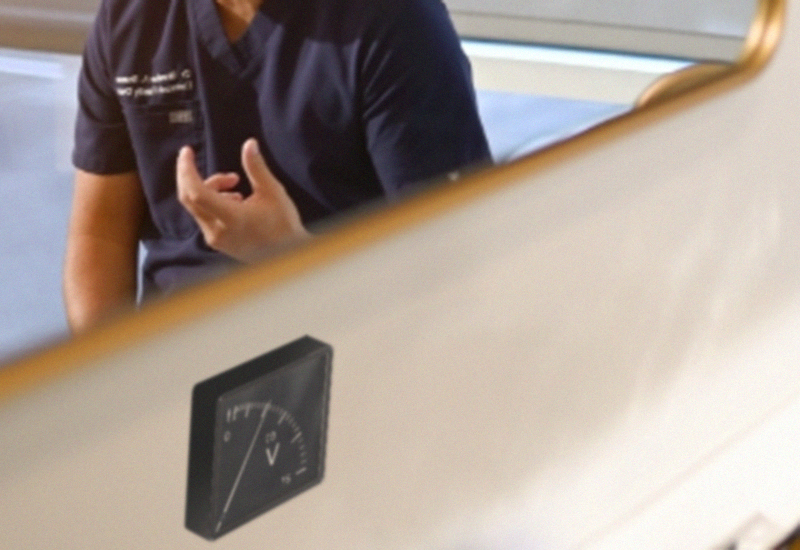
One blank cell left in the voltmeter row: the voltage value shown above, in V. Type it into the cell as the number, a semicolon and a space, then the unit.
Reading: 7.5; V
